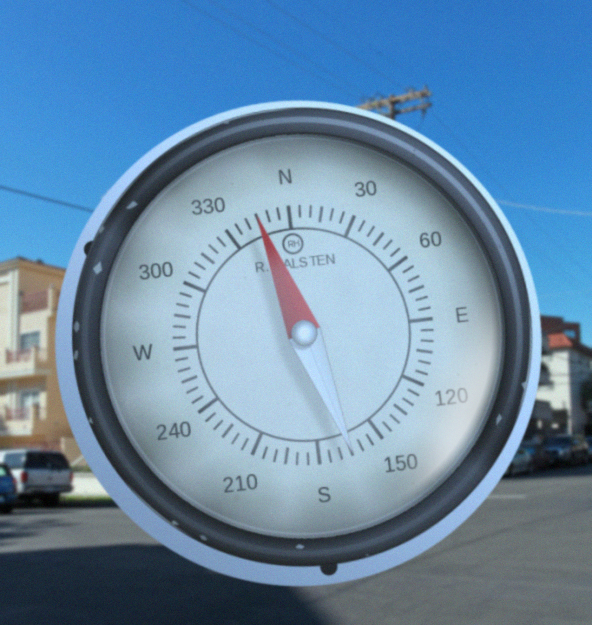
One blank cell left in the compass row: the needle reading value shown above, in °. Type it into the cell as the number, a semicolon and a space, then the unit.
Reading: 345; °
